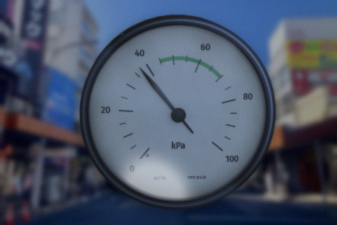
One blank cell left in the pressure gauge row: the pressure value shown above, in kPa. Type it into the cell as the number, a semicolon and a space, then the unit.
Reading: 37.5; kPa
